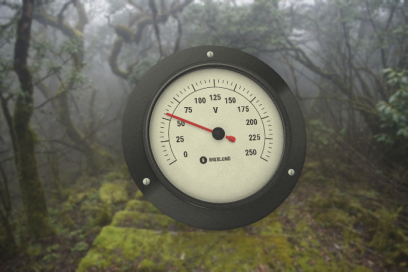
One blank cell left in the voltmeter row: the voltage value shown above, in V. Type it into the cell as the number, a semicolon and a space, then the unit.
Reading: 55; V
